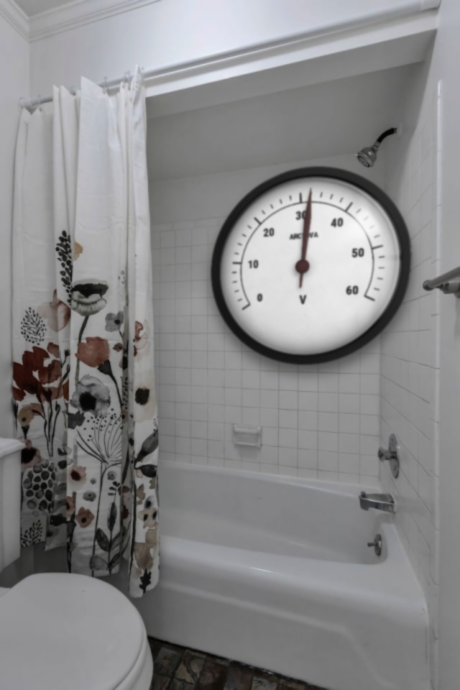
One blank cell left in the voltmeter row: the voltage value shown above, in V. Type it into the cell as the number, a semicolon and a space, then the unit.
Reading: 32; V
